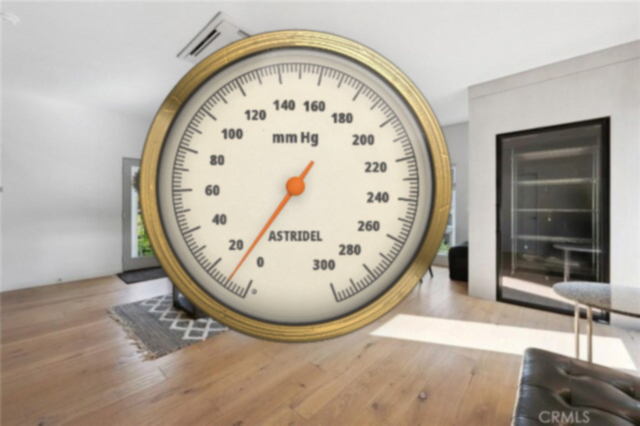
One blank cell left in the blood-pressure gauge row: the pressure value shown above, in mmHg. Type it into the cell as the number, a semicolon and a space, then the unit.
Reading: 10; mmHg
